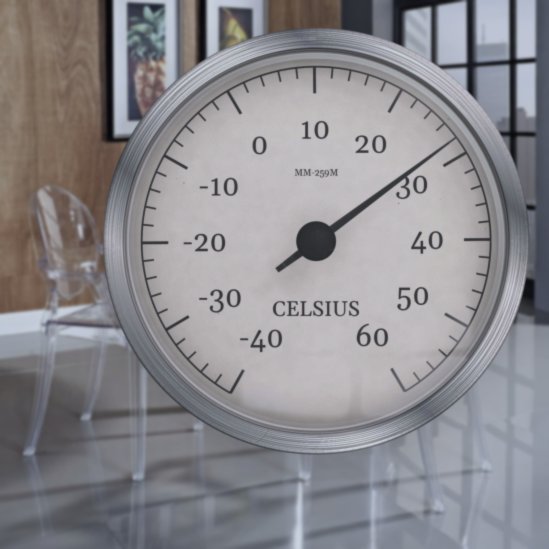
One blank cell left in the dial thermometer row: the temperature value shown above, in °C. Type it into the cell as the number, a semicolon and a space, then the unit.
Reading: 28; °C
